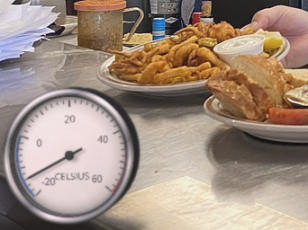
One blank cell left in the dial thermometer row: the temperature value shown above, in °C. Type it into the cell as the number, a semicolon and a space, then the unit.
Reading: -14; °C
